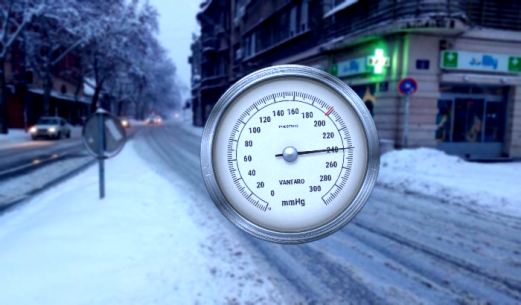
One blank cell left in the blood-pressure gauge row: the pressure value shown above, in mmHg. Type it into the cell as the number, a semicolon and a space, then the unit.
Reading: 240; mmHg
